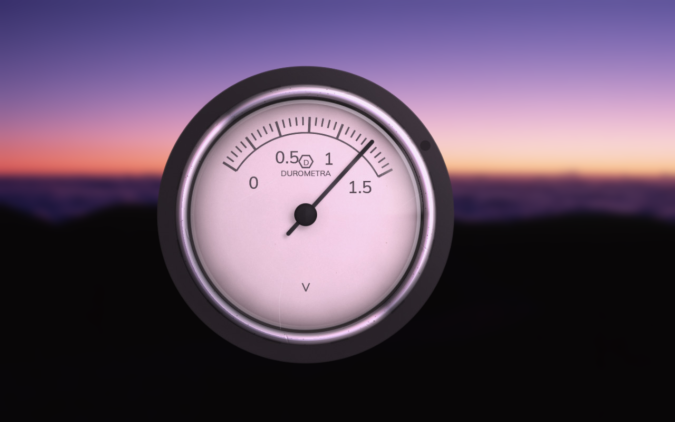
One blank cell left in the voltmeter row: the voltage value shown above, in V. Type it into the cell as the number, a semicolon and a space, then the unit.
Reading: 1.25; V
